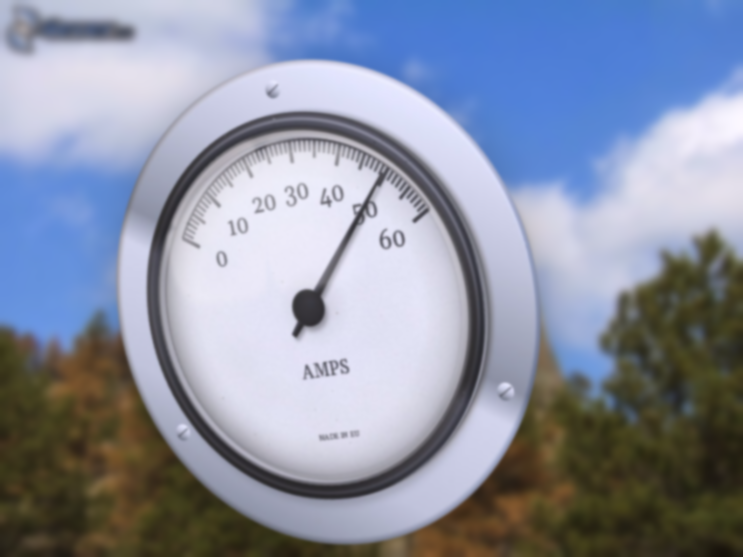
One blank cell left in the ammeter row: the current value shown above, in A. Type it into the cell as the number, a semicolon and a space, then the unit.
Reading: 50; A
